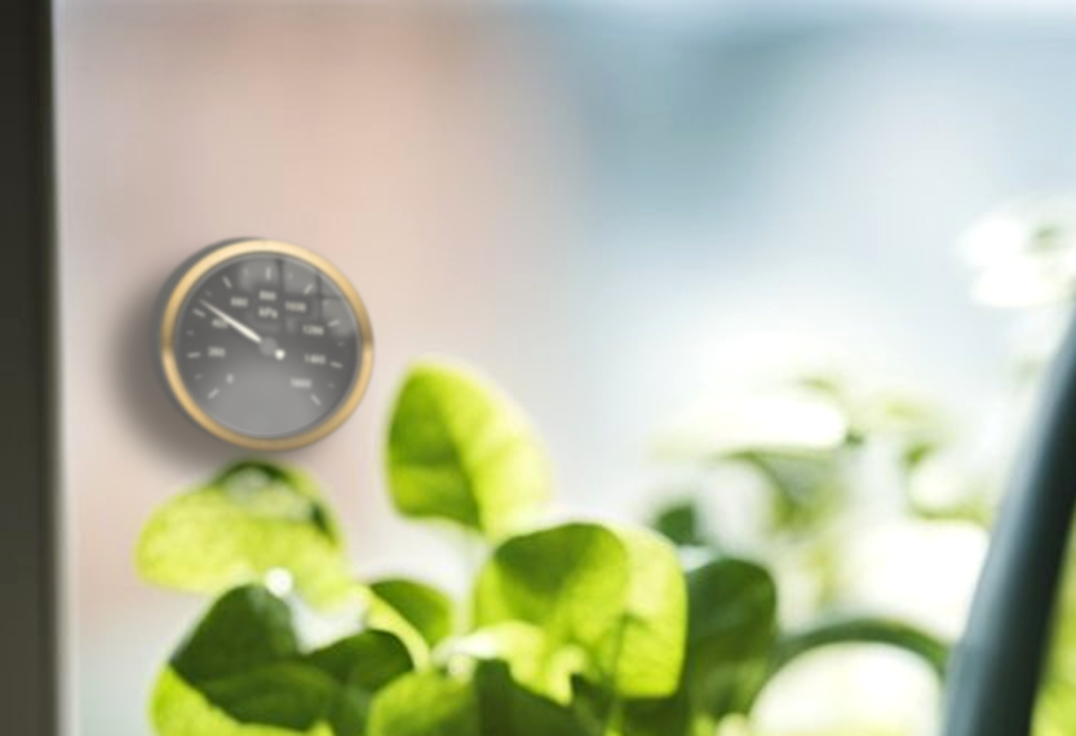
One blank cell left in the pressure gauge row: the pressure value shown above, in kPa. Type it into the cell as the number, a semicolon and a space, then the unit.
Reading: 450; kPa
